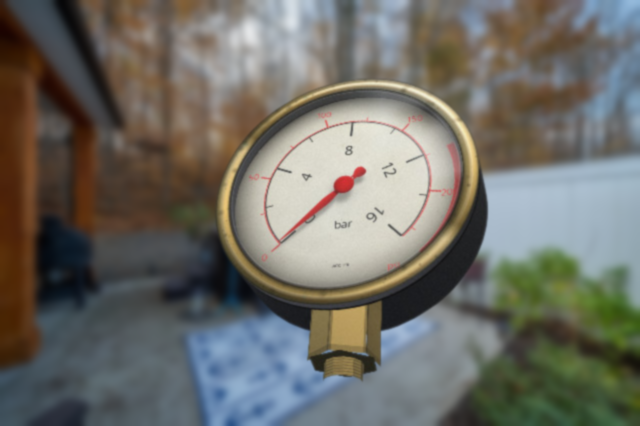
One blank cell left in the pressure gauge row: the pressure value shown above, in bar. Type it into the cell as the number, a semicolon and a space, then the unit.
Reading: 0; bar
